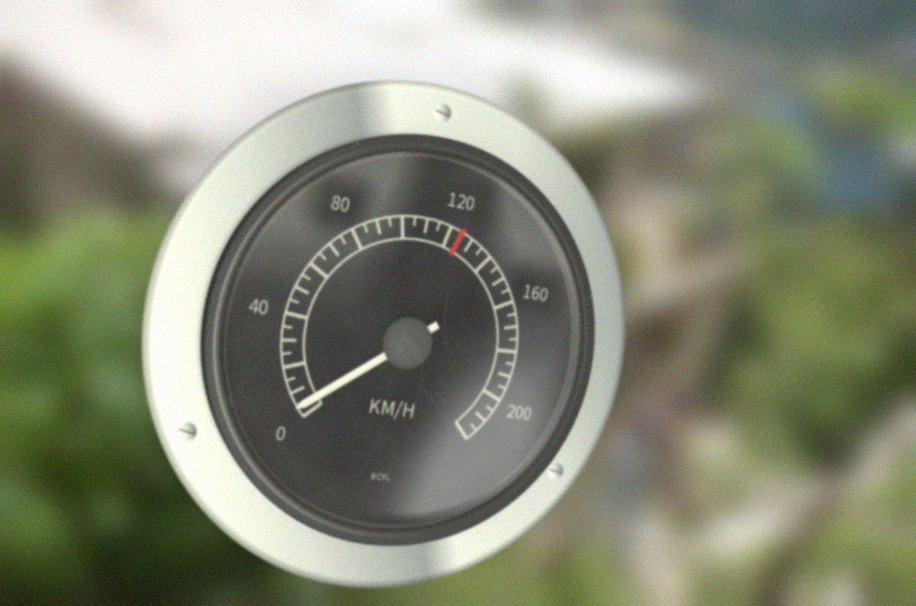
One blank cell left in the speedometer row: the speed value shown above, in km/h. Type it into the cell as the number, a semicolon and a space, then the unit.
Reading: 5; km/h
